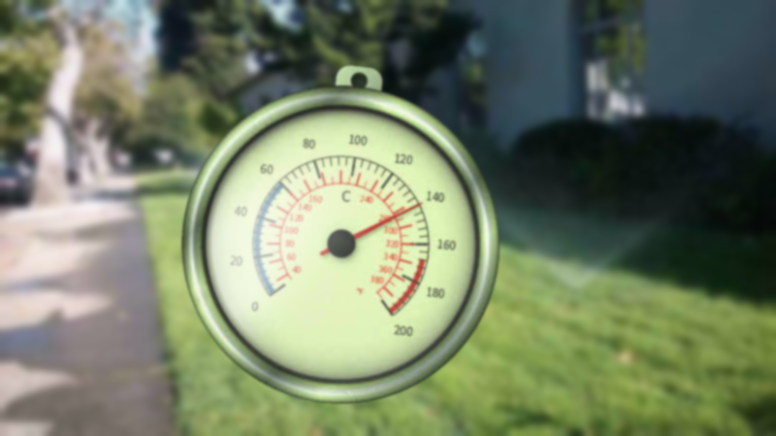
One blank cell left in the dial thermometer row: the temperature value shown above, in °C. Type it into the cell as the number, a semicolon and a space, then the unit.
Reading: 140; °C
